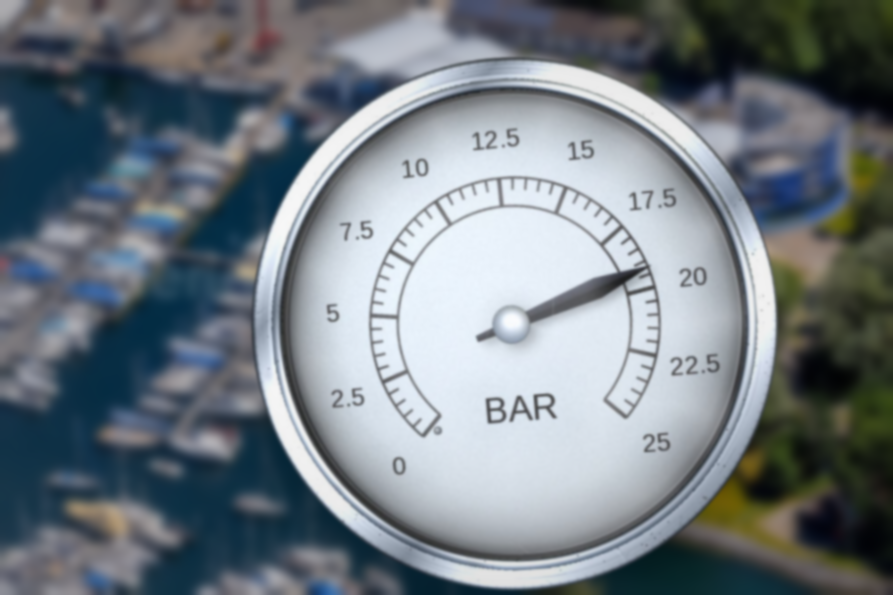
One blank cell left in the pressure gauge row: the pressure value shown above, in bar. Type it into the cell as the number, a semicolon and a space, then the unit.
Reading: 19.25; bar
